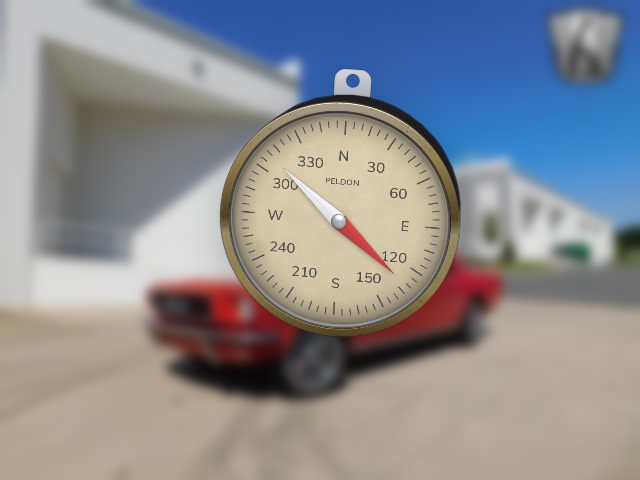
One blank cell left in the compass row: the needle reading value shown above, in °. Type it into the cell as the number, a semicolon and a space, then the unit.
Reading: 130; °
